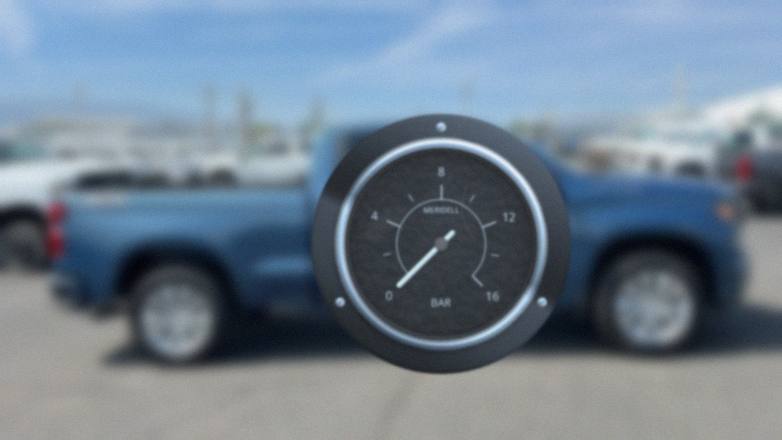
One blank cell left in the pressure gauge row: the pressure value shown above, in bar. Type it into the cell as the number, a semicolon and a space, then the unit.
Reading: 0; bar
